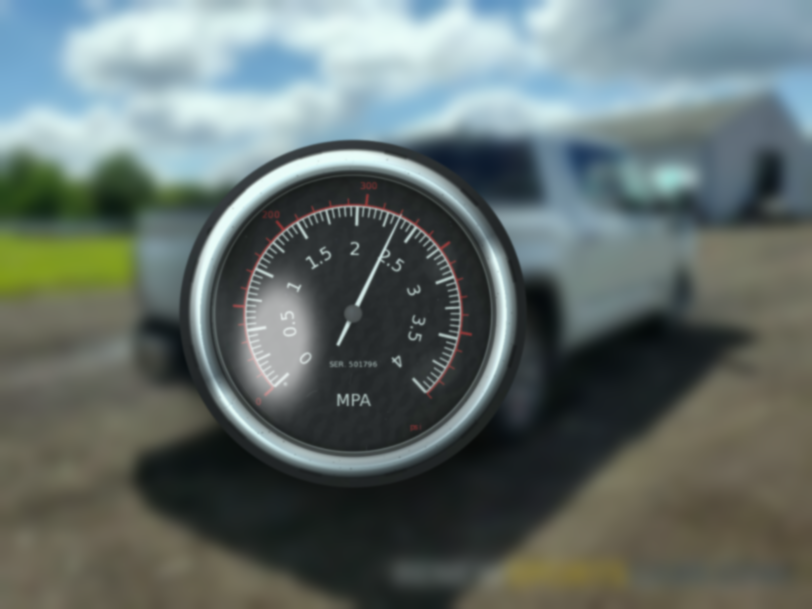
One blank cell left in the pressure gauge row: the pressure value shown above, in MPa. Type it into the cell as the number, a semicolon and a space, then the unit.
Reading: 2.35; MPa
